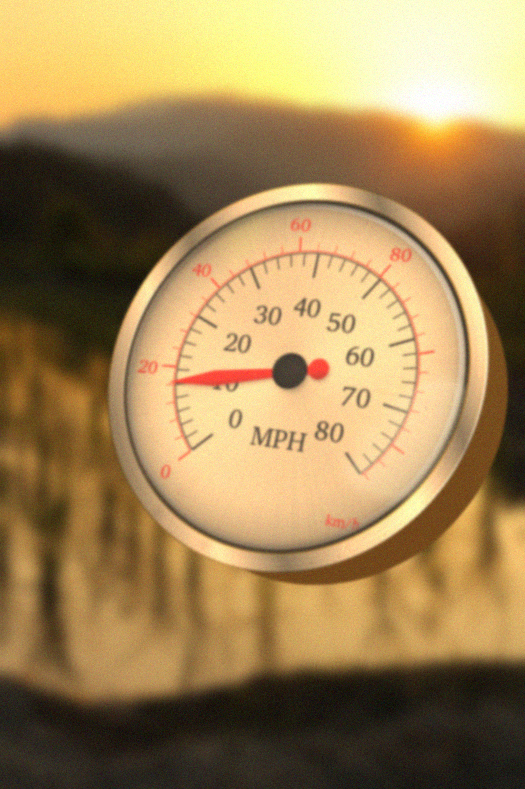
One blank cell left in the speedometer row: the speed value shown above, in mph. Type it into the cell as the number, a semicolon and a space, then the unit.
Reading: 10; mph
